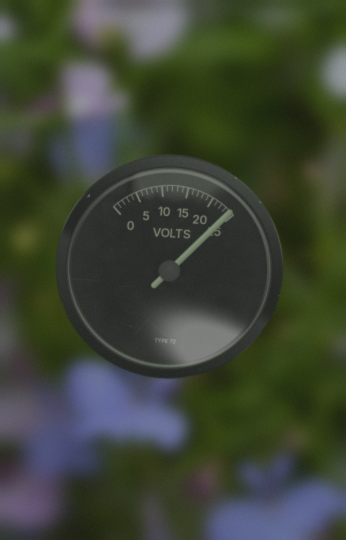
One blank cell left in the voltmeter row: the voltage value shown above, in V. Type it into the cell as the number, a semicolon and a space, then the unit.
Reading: 24; V
